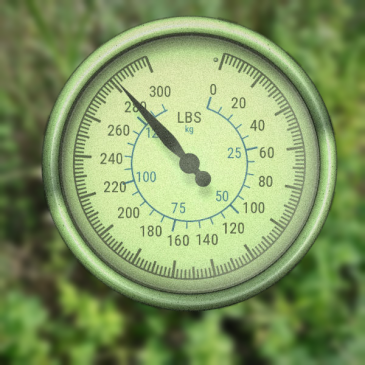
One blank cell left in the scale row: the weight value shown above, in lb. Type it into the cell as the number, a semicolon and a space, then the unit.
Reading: 282; lb
